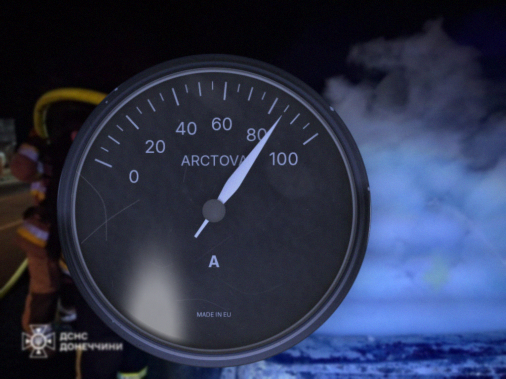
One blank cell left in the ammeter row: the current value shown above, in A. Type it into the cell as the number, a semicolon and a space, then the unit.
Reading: 85; A
